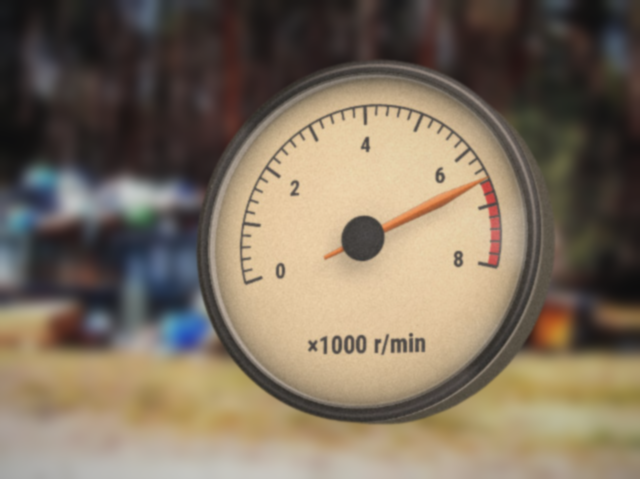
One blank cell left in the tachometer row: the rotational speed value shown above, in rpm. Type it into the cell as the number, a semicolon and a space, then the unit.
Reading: 6600; rpm
